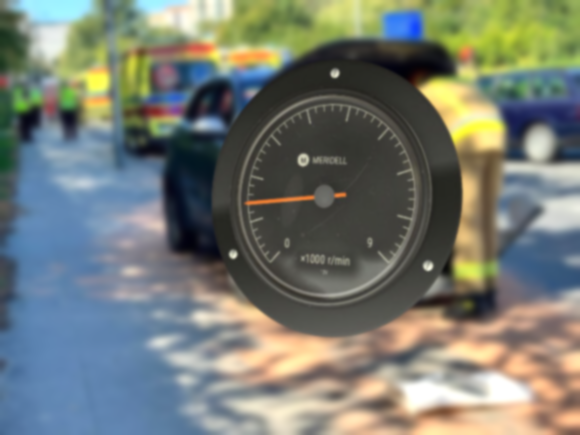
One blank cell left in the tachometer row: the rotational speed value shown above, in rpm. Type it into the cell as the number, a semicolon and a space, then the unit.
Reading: 1400; rpm
